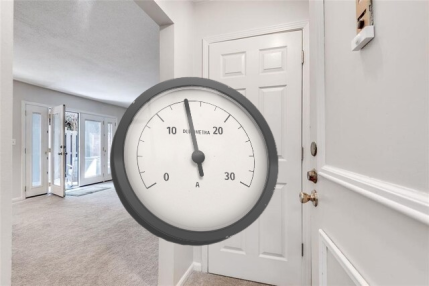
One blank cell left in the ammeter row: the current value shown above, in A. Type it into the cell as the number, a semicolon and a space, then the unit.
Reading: 14; A
